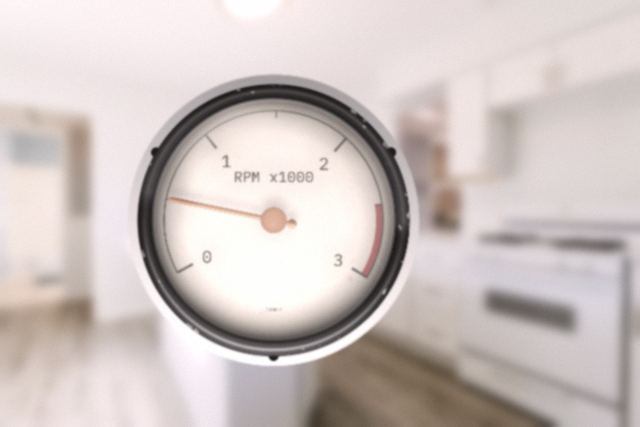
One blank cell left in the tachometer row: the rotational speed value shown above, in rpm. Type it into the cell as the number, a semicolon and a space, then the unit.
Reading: 500; rpm
